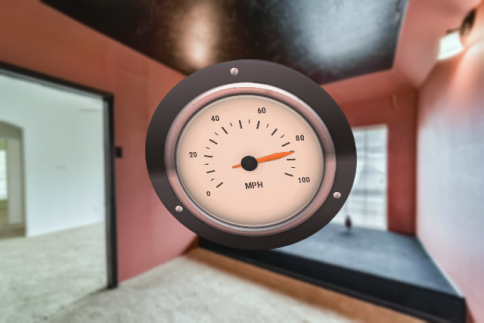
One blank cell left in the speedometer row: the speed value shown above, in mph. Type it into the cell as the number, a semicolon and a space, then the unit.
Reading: 85; mph
